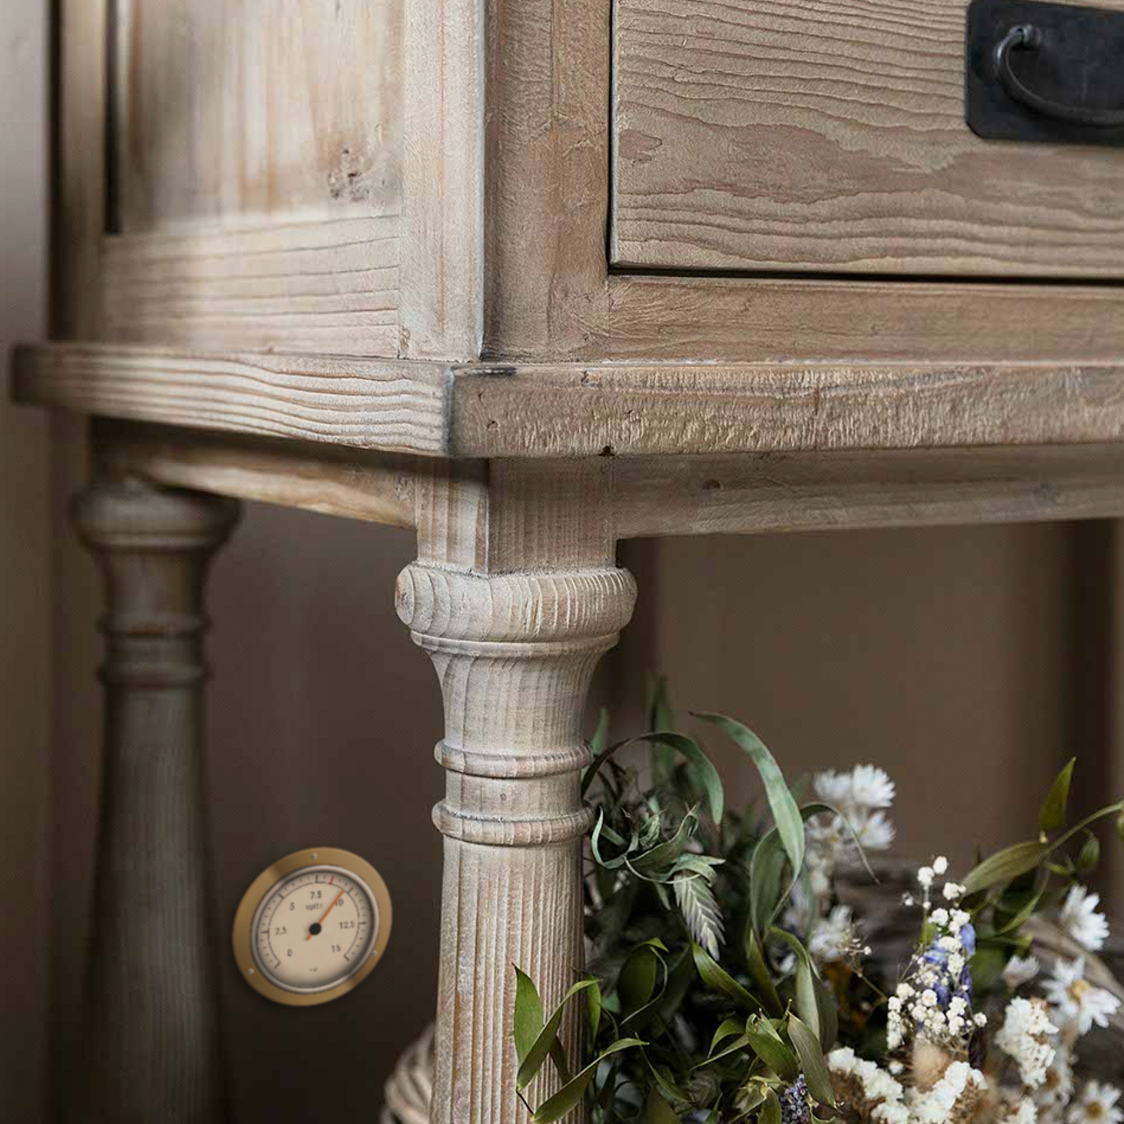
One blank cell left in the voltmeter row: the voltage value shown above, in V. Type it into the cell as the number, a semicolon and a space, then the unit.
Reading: 9.5; V
